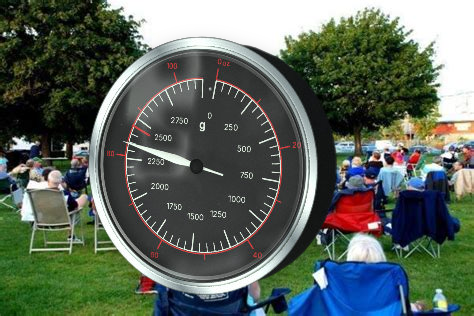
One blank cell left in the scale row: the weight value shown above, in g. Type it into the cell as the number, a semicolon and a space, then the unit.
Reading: 2350; g
